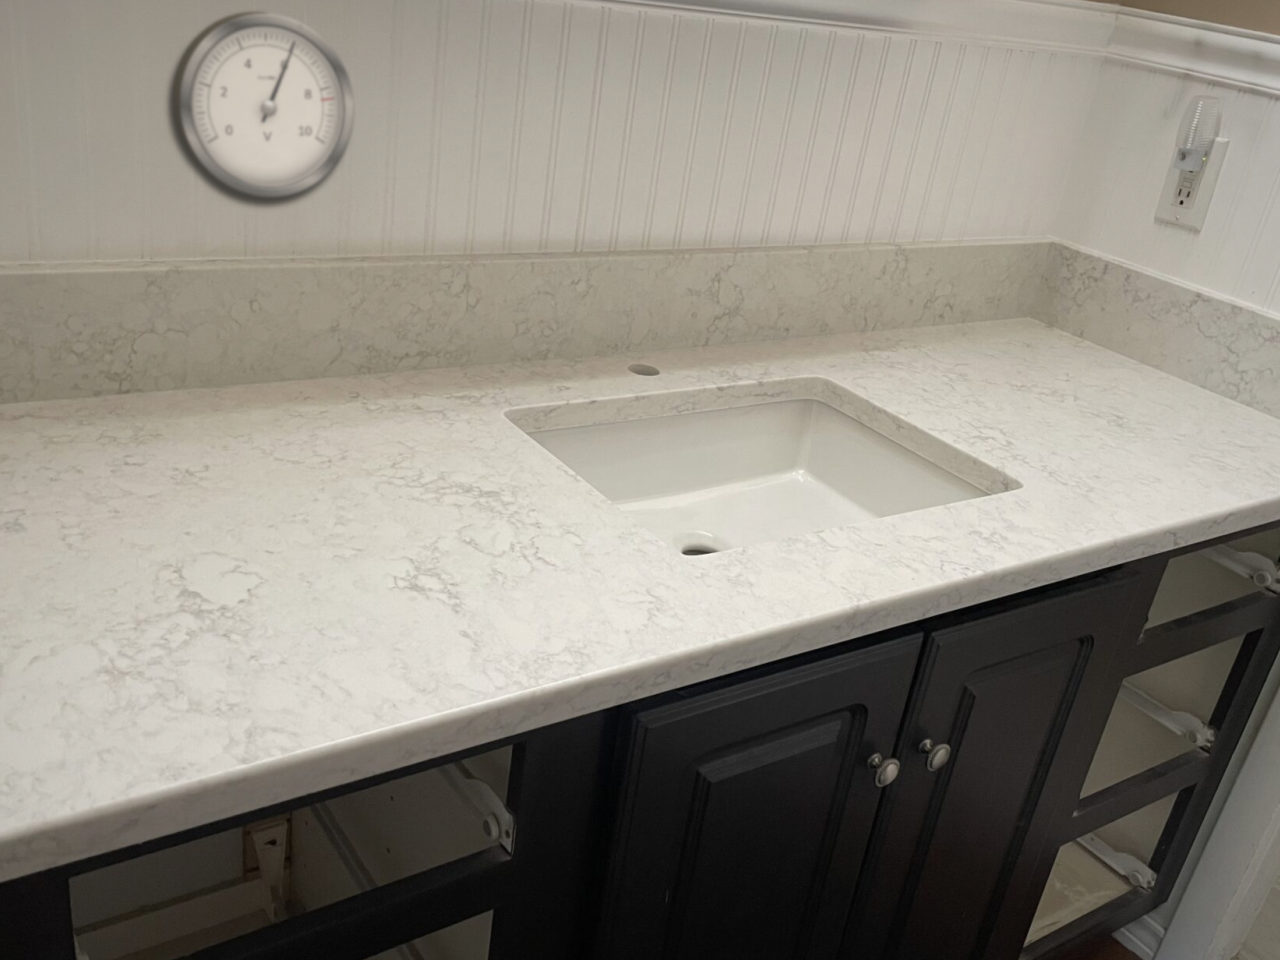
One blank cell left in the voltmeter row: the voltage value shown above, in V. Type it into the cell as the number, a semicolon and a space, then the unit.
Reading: 6; V
